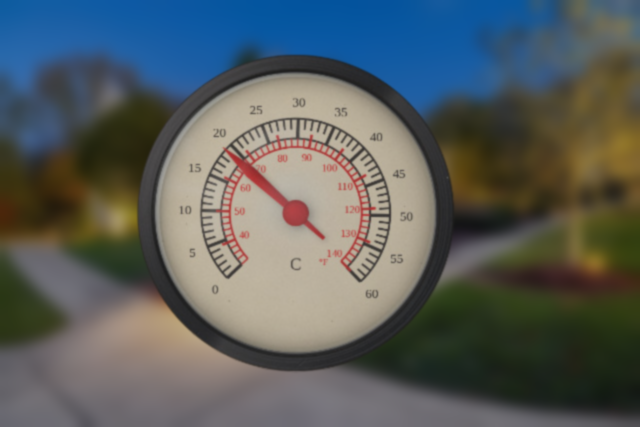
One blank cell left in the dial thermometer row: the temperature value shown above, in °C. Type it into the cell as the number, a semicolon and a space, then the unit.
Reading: 19; °C
